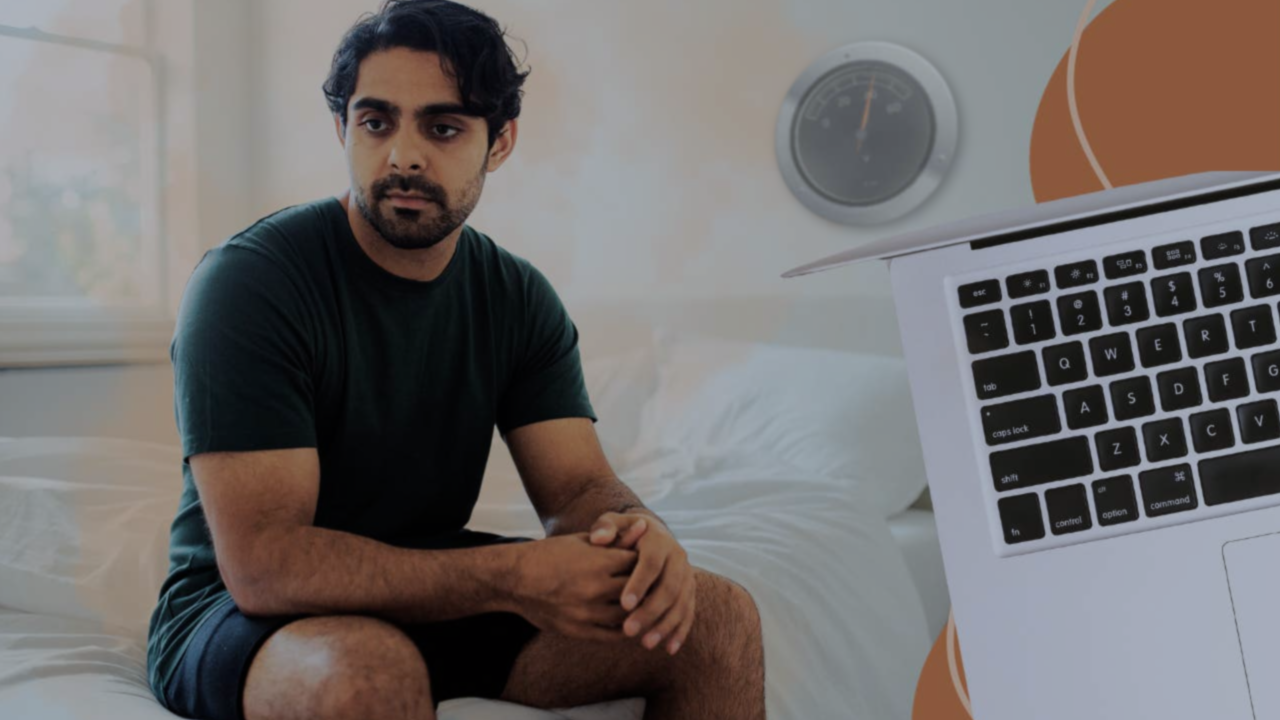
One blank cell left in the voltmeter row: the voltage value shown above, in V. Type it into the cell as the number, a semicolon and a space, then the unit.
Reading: 40; V
